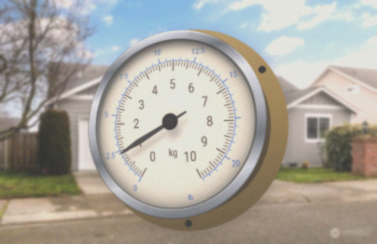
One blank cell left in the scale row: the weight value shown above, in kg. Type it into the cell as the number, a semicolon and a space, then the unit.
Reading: 1; kg
